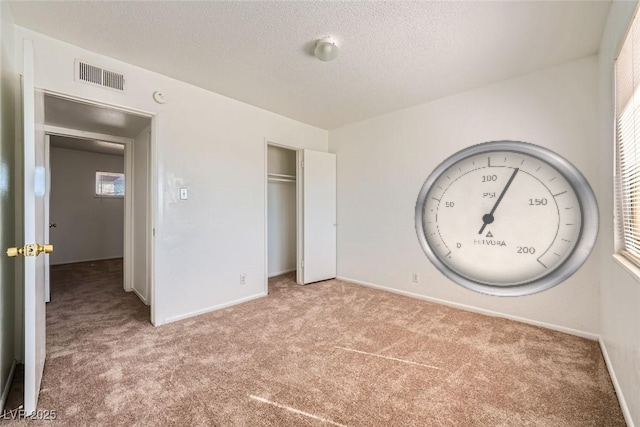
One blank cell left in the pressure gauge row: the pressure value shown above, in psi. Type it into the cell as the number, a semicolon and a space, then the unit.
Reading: 120; psi
